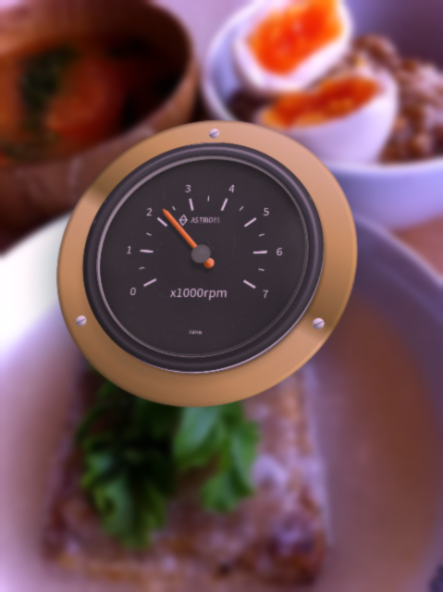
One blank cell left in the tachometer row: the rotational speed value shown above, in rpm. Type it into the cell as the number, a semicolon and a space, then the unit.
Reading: 2250; rpm
